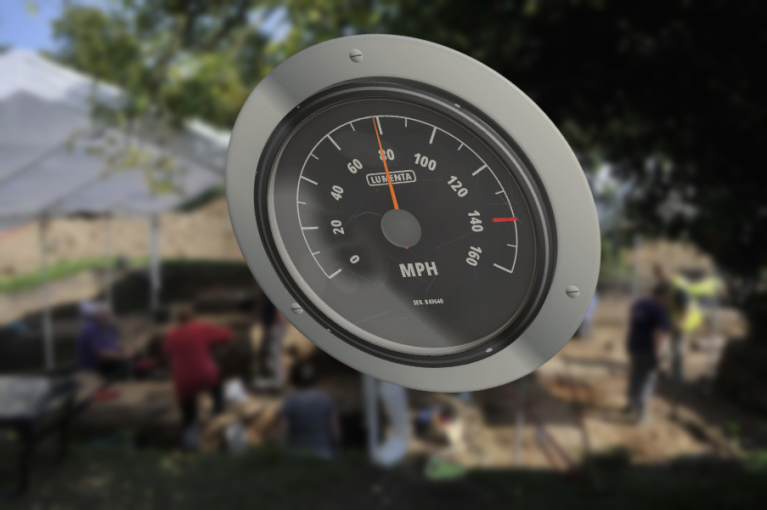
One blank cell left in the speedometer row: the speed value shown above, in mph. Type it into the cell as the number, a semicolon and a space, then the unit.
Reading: 80; mph
